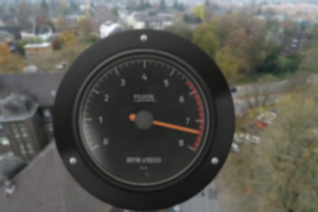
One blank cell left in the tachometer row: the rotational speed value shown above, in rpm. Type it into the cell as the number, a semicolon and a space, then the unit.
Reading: 7400; rpm
